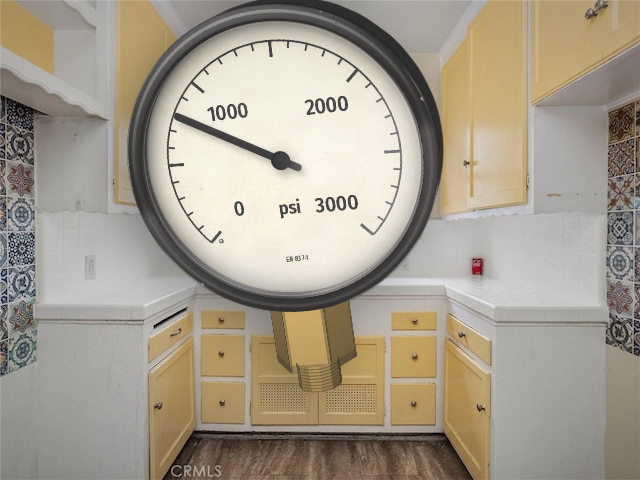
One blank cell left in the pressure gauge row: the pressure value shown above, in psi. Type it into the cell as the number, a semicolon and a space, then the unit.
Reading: 800; psi
